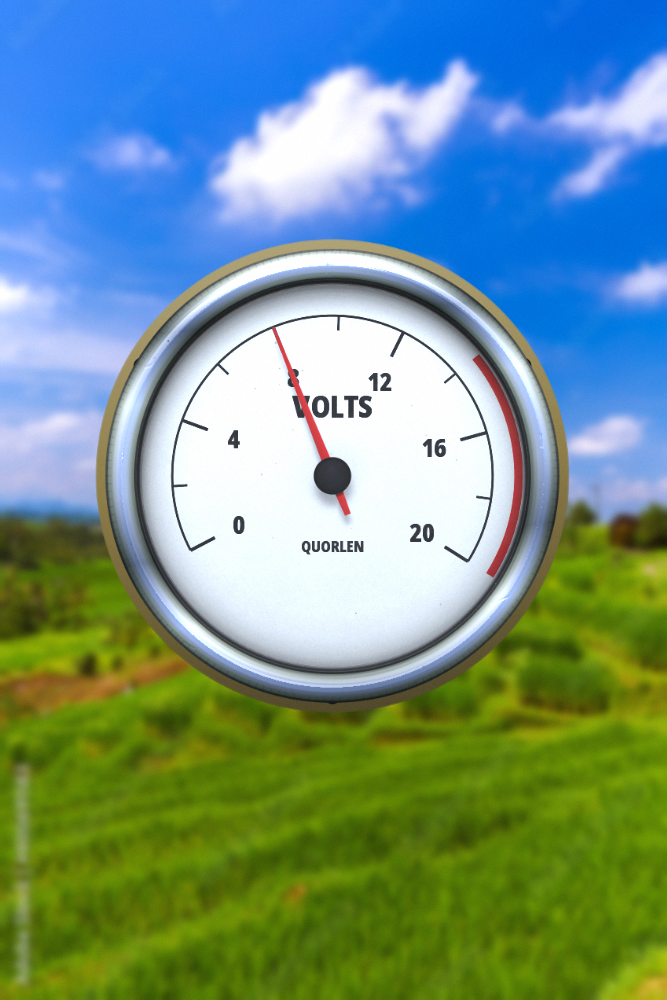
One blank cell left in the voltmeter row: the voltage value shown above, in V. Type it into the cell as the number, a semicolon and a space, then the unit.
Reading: 8; V
